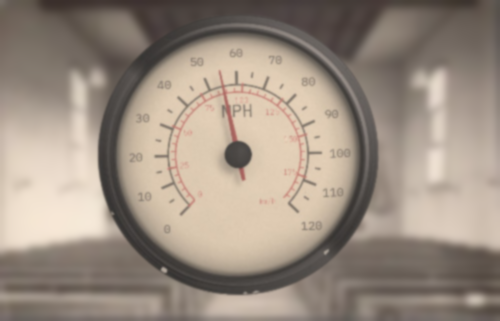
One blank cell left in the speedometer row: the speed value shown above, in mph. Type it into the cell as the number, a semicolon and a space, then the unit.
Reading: 55; mph
